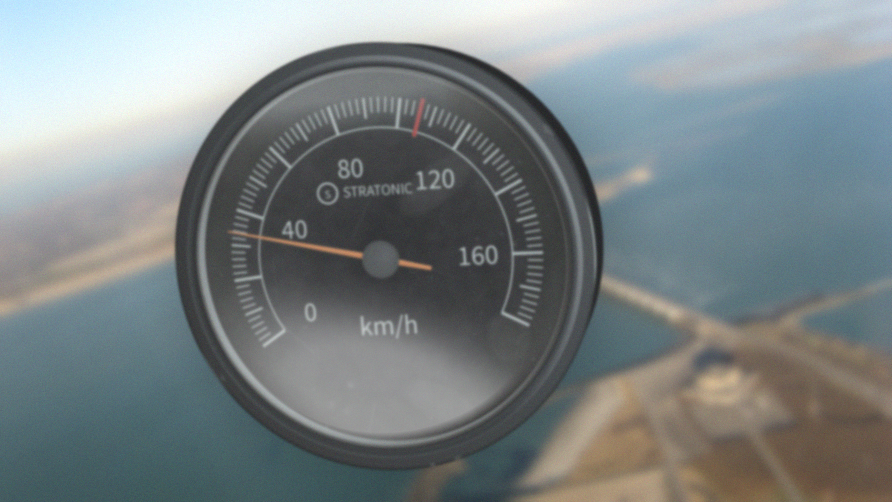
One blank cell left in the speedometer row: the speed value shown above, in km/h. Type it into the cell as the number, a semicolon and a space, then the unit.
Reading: 34; km/h
